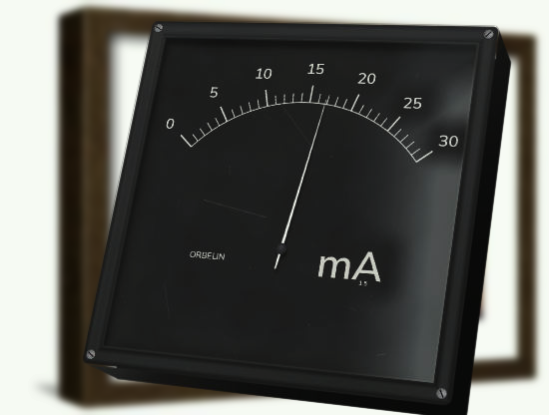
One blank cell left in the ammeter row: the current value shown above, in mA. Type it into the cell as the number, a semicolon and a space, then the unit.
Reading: 17; mA
